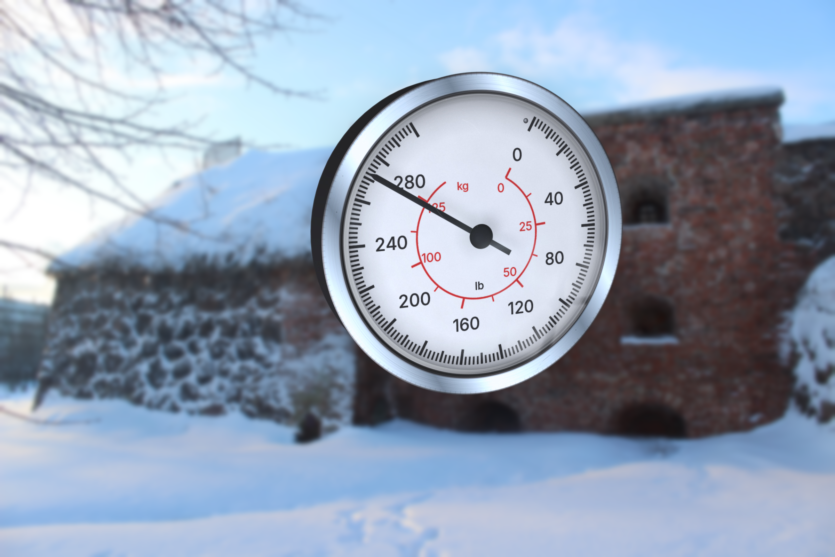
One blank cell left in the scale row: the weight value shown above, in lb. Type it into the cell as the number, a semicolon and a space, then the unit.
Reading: 272; lb
